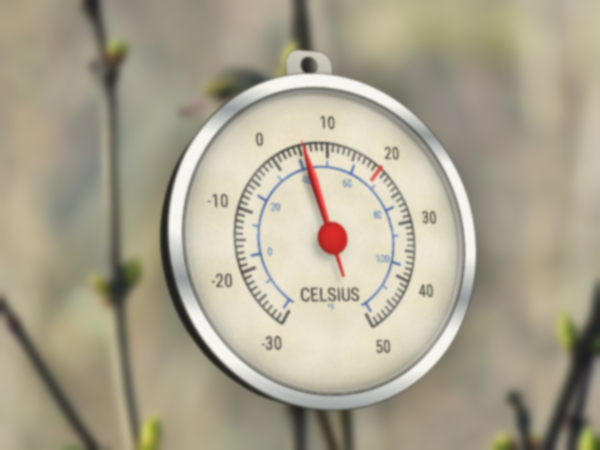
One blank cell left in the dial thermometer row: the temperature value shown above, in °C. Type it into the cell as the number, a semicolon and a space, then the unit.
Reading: 5; °C
